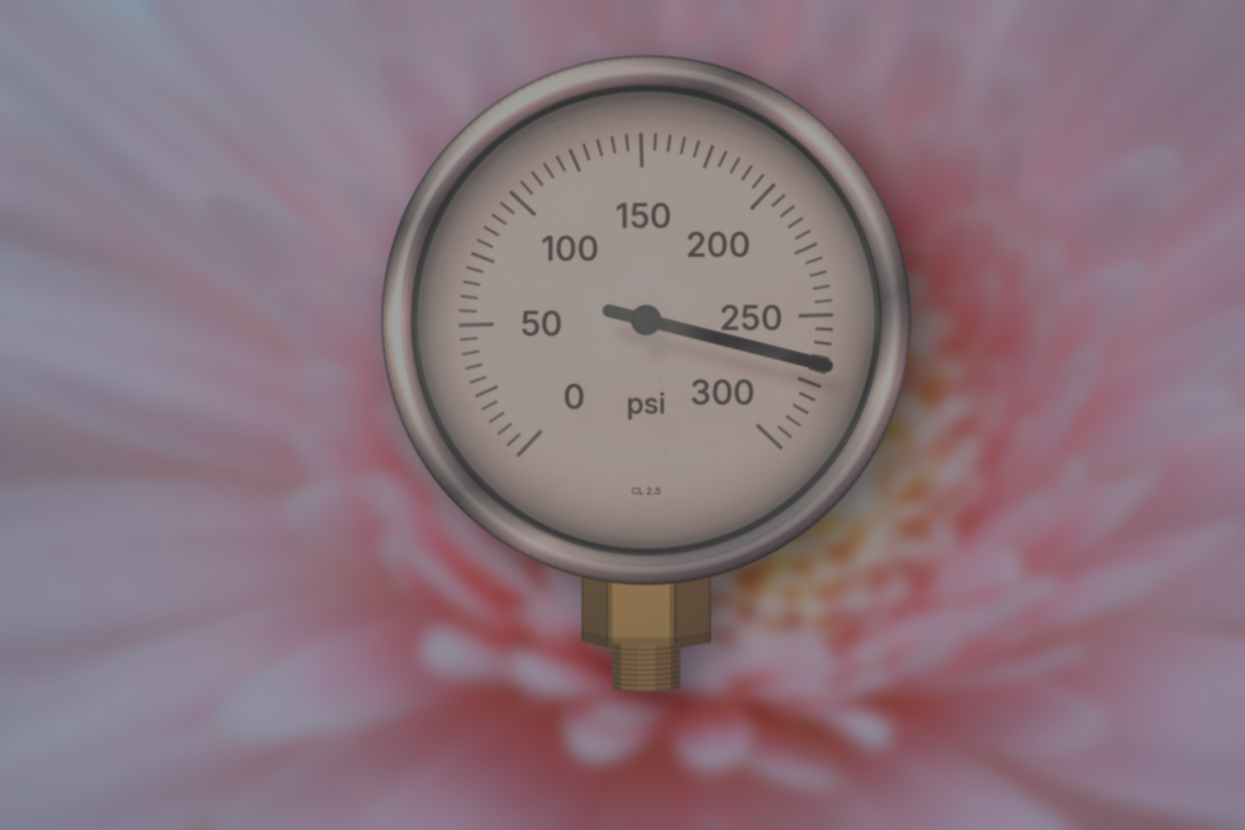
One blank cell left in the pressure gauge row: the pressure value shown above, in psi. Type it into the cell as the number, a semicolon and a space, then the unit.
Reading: 267.5; psi
